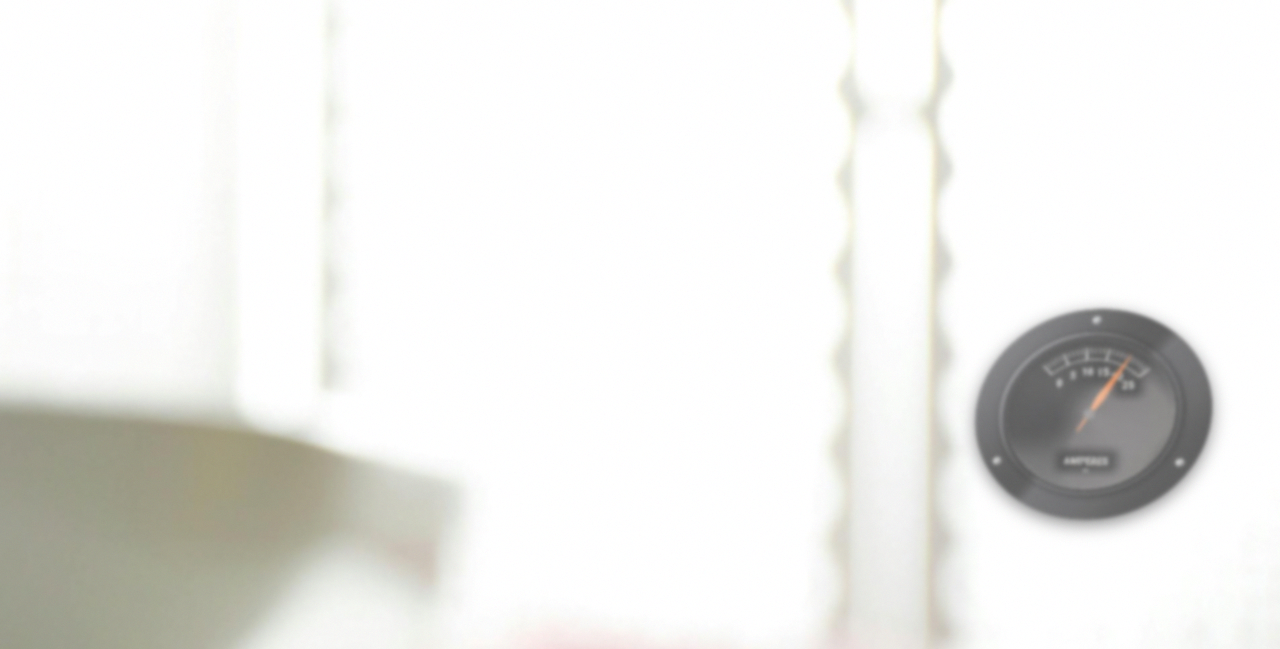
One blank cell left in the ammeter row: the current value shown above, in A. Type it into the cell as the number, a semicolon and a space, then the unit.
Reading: 20; A
